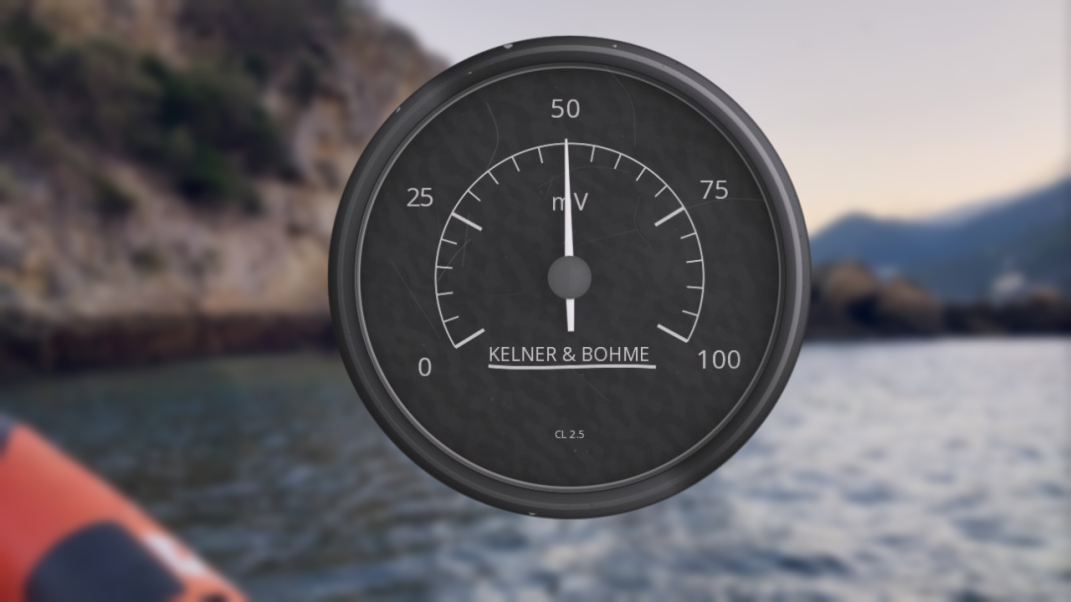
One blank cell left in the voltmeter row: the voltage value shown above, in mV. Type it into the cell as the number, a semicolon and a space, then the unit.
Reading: 50; mV
